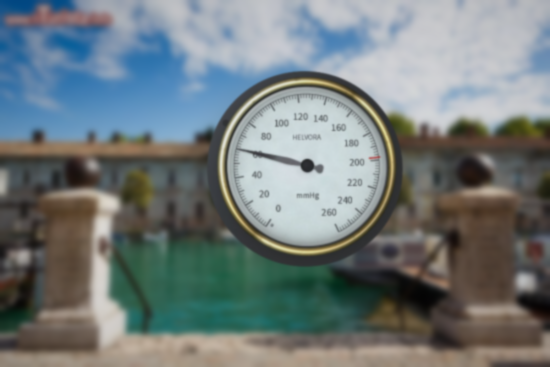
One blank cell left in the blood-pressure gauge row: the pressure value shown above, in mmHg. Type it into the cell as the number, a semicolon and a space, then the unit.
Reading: 60; mmHg
